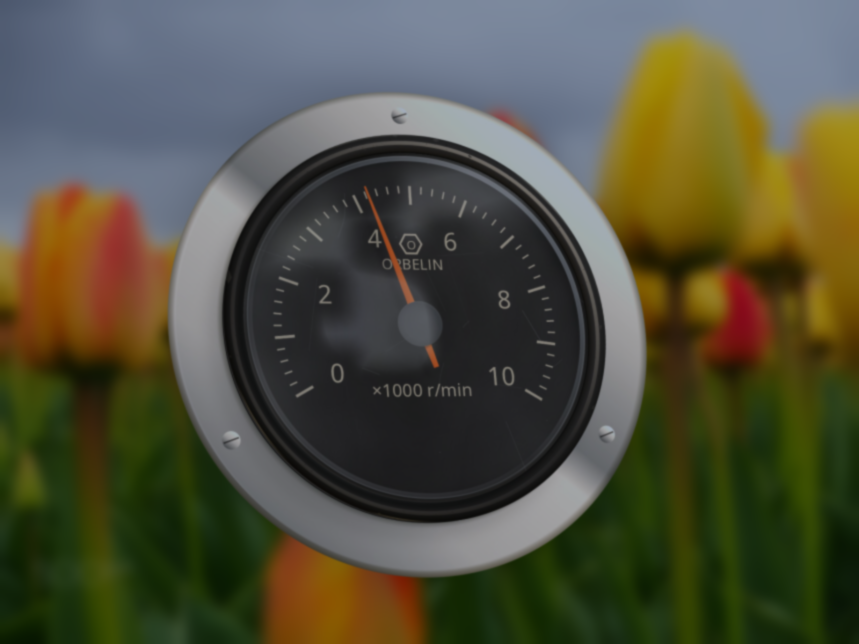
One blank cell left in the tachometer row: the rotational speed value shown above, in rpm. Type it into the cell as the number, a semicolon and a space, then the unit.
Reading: 4200; rpm
